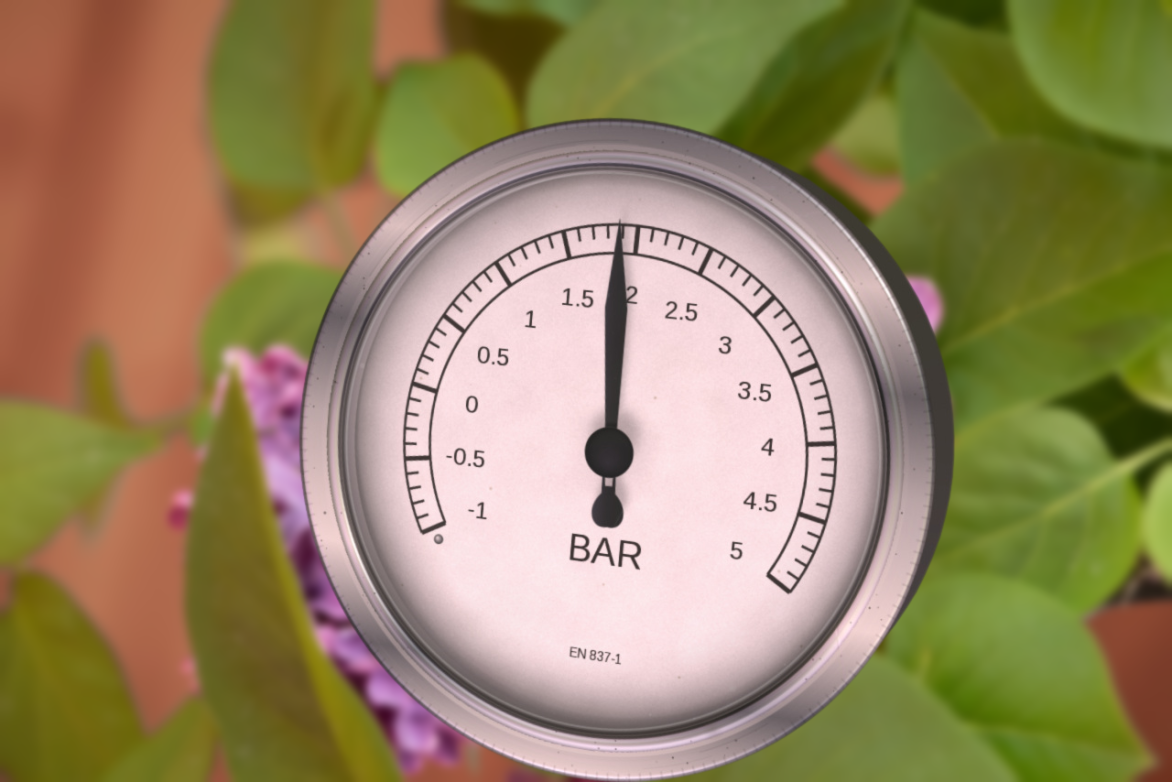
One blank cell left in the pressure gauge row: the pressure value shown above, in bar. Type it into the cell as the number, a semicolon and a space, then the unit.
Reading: 1.9; bar
